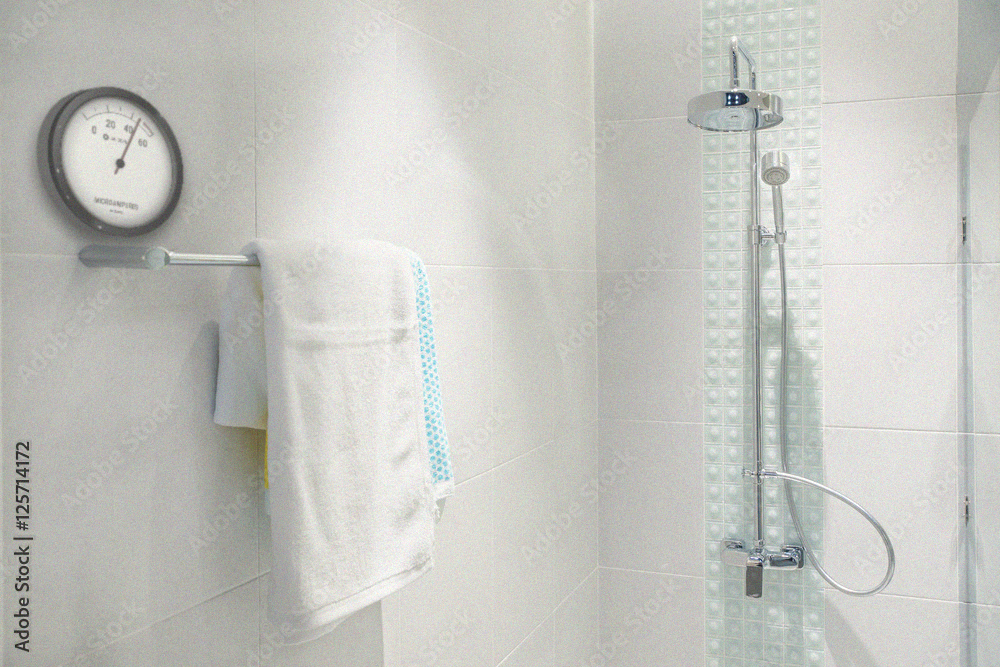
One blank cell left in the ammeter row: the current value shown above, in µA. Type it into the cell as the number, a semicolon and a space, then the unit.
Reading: 45; µA
